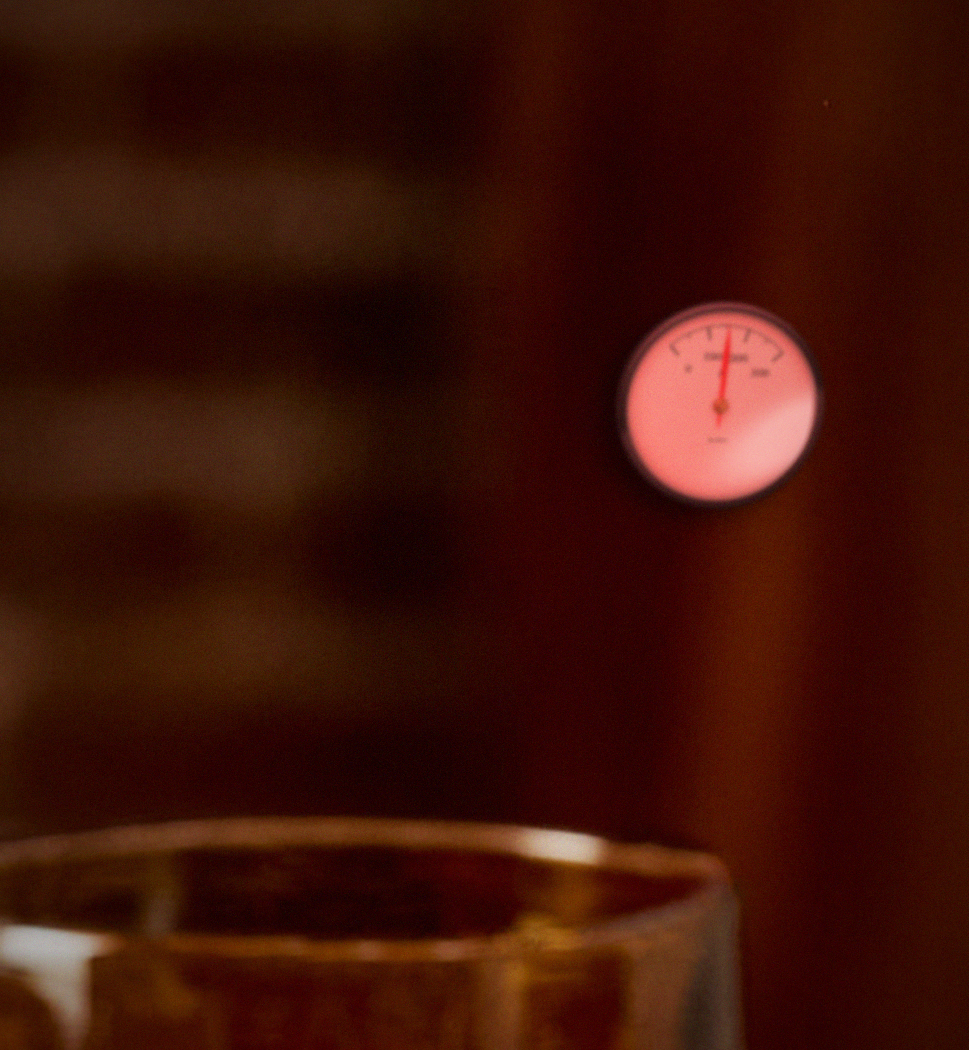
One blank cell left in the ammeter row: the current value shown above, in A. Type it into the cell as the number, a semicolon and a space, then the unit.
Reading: 150; A
